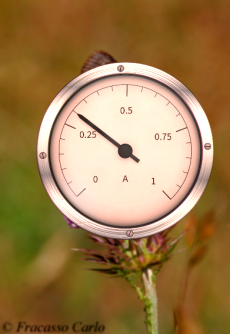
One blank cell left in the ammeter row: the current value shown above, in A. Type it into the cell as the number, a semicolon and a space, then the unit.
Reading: 0.3; A
